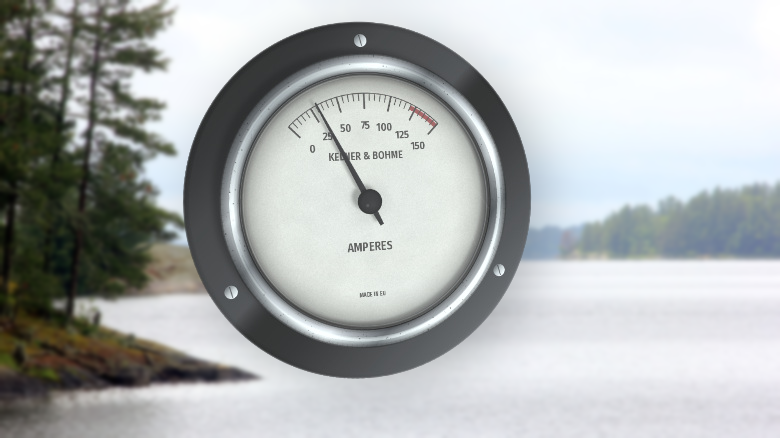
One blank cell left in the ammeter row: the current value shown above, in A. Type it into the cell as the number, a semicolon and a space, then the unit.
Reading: 30; A
